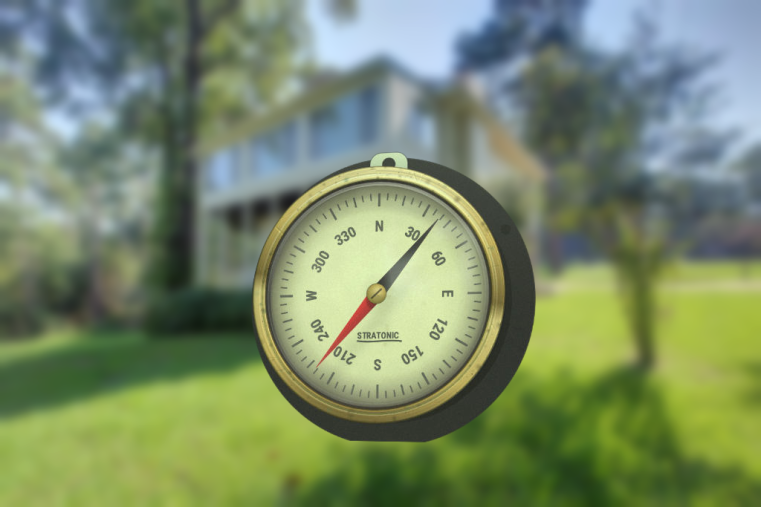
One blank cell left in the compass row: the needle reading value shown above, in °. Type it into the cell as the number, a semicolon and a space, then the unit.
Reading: 220; °
